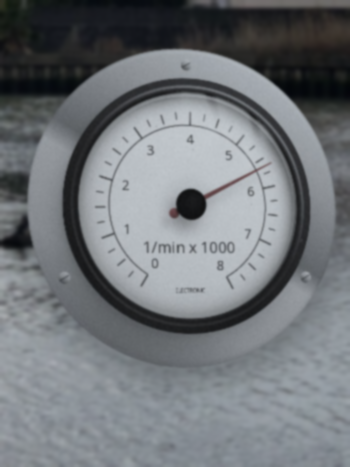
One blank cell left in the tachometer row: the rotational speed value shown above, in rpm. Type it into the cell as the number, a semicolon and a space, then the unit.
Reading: 5625; rpm
